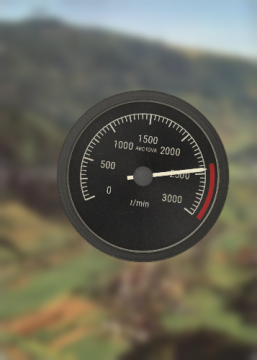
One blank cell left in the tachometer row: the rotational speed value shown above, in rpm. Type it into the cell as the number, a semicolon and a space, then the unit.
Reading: 2450; rpm
